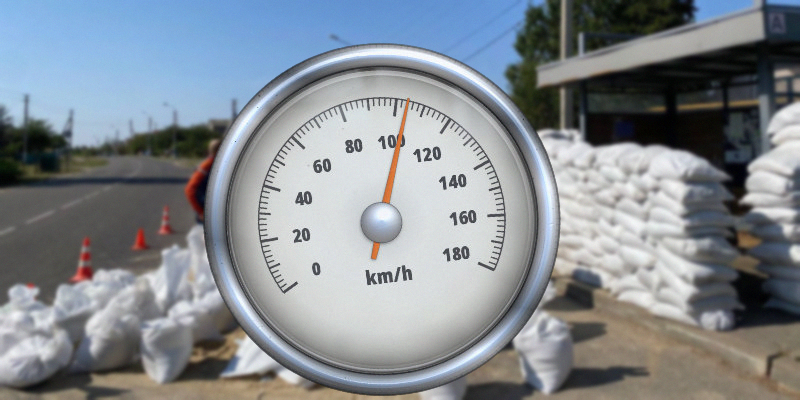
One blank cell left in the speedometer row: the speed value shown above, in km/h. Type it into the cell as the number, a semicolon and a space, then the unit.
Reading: 104; km/h
